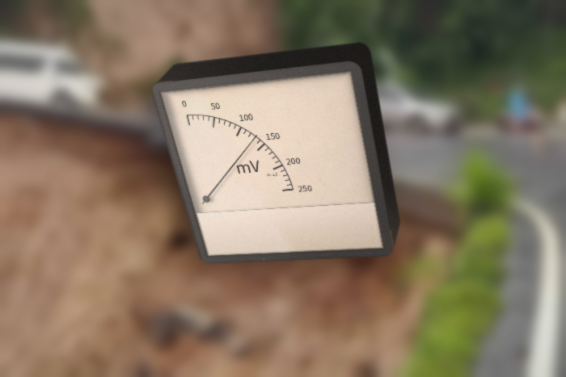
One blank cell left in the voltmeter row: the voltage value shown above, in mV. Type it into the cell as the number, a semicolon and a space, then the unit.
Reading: 130; mV
